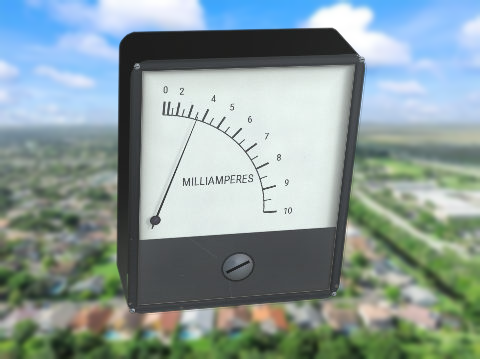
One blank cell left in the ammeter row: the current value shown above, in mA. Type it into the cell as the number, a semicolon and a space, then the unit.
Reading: 3.5; mA
